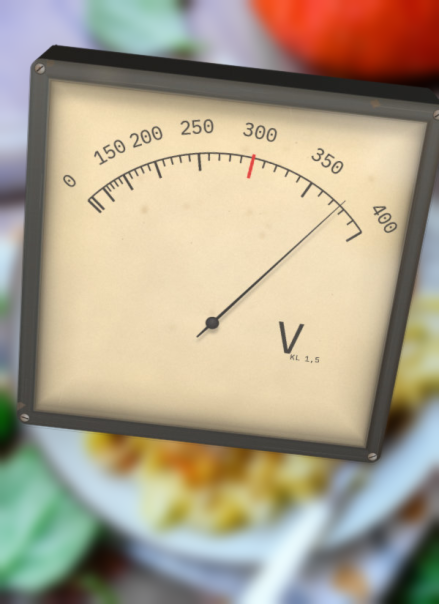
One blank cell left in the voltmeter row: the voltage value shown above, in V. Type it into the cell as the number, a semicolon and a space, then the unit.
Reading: 375; V
